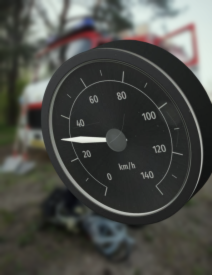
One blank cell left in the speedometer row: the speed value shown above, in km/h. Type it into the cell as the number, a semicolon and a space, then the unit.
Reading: 30; km/h
